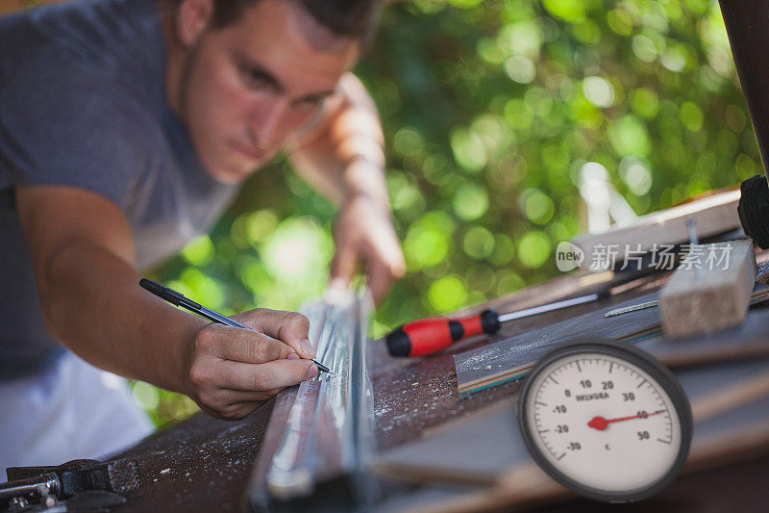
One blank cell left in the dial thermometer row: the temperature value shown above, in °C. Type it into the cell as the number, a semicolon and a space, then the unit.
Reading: 40; °C
